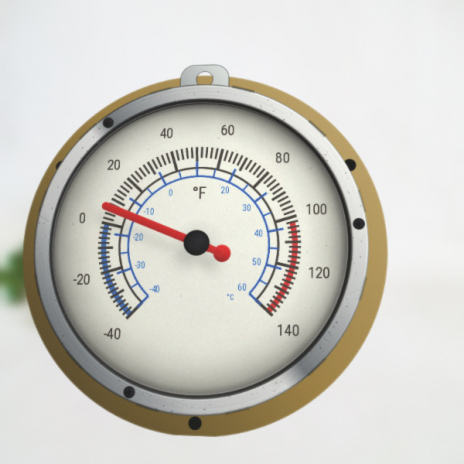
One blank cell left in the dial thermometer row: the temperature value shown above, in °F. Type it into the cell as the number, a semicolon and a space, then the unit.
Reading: 6; °F
